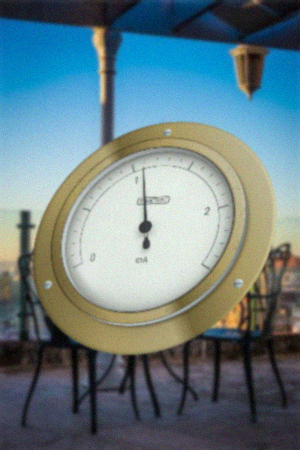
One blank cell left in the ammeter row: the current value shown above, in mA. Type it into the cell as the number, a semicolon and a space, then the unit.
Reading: 1.1; mA
